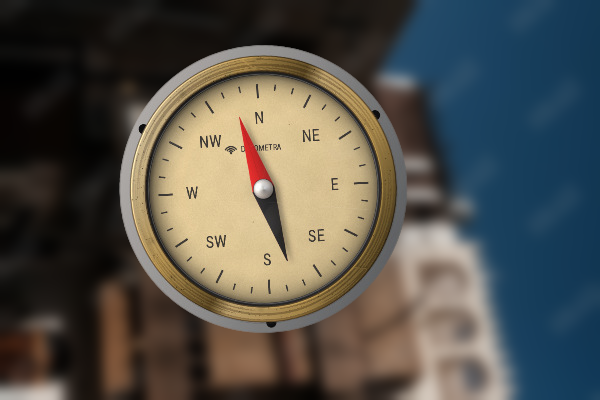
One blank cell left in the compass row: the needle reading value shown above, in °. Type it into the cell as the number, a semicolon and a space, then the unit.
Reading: 345; °
